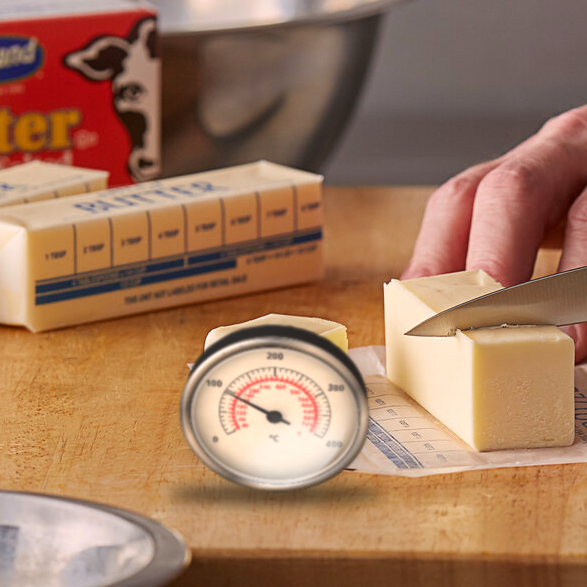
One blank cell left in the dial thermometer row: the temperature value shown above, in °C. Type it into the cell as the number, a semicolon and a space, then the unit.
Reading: 100; °C
